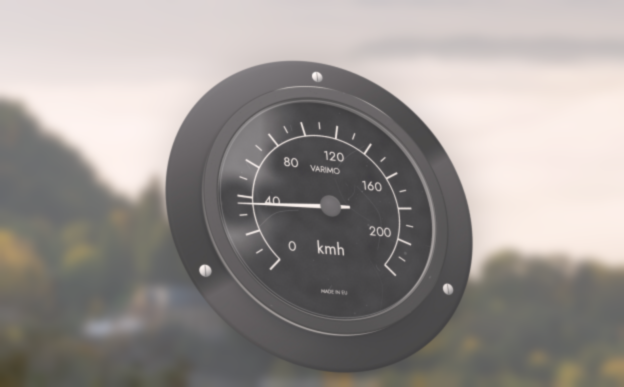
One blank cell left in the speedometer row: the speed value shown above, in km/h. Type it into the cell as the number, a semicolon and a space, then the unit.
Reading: 35; km/h
